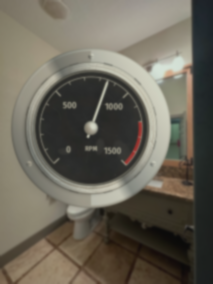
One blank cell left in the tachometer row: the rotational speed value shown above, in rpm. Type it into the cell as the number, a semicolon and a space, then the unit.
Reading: 850; rpm
